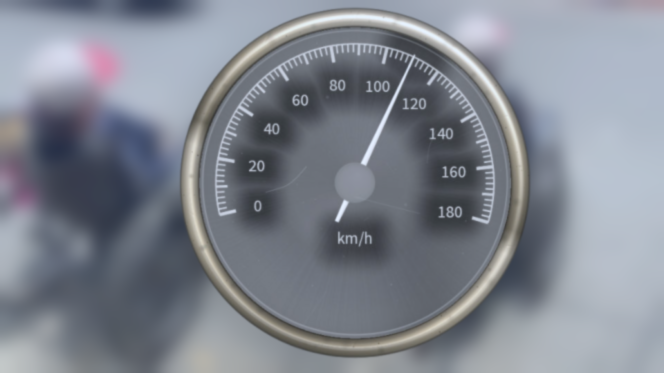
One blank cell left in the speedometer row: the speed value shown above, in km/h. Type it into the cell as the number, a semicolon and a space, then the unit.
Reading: 110; km/h
